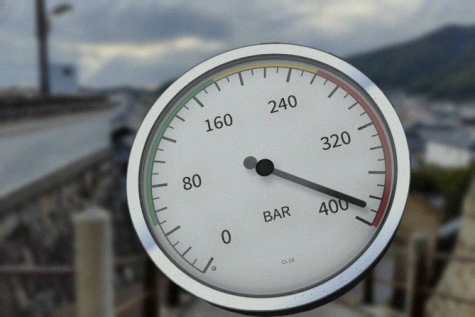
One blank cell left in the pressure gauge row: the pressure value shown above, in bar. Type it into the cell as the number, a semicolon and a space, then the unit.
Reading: 390; bar
